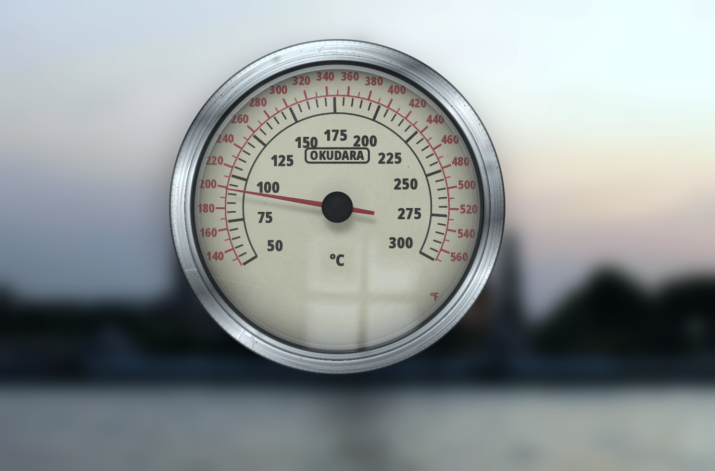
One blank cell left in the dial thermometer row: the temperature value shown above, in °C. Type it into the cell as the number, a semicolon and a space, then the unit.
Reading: 92.5; °C
